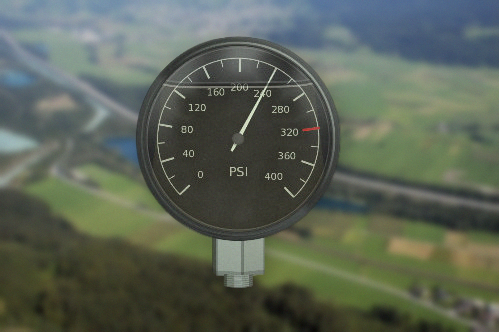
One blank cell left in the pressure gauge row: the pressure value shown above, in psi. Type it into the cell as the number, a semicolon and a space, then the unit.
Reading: 240; psi
